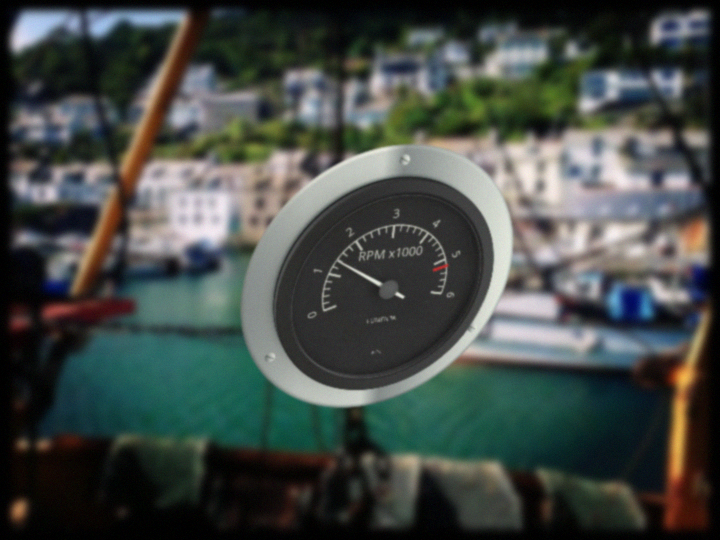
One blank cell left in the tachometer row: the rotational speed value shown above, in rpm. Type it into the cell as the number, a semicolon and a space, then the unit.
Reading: 1400; rpm
